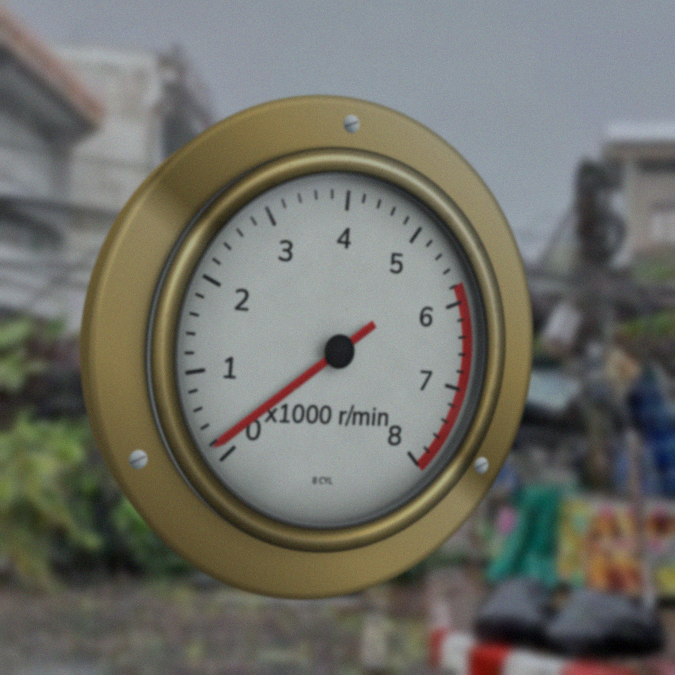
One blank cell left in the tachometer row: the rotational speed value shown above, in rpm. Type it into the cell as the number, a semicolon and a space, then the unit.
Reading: 200; rpm
